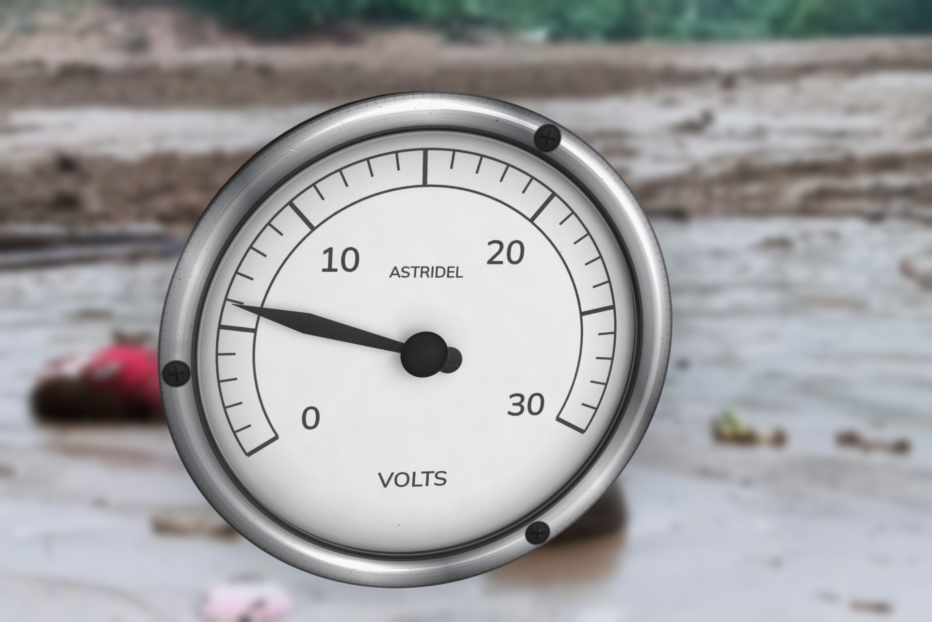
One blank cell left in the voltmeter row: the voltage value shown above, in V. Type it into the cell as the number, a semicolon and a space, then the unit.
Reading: 6; V
